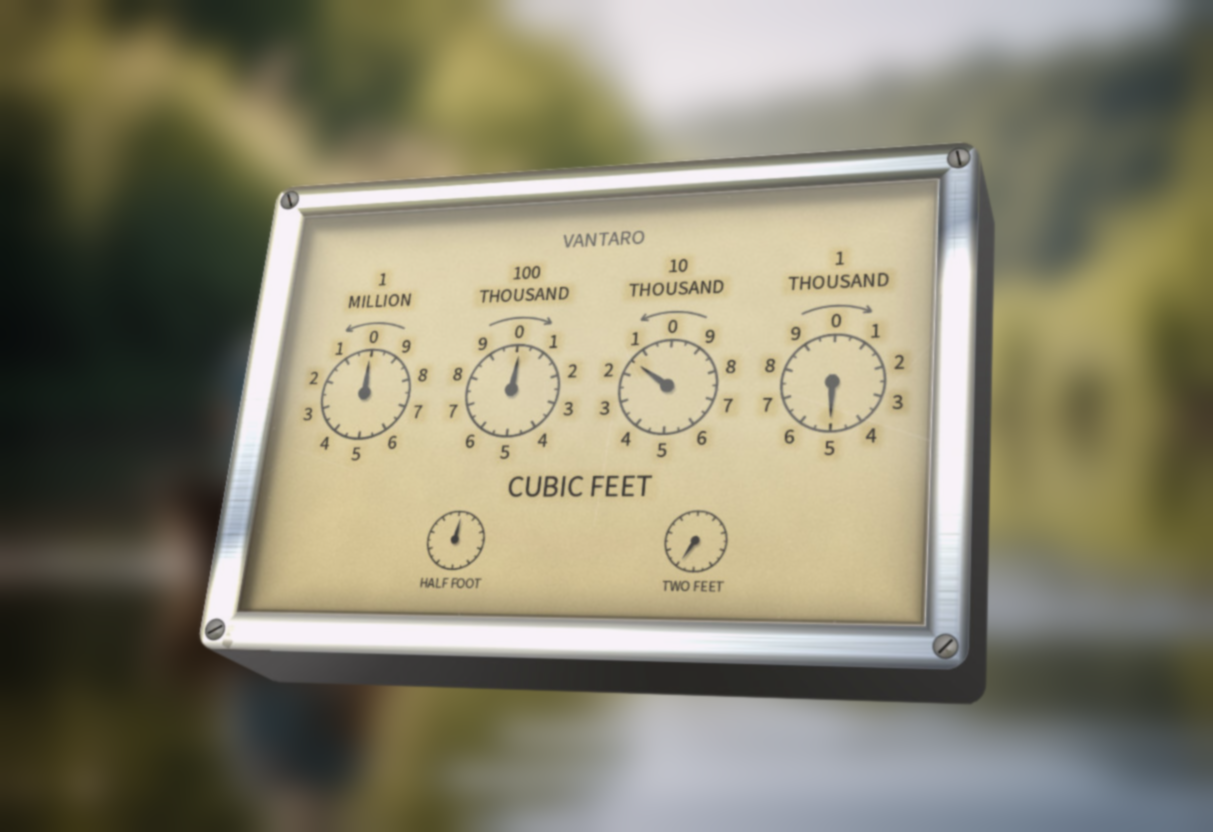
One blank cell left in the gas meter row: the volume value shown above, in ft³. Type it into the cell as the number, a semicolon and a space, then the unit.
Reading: 1500; ft³
